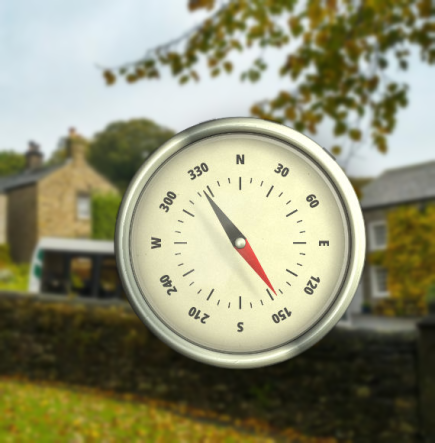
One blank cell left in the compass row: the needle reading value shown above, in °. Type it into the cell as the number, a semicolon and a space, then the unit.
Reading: 145; °
